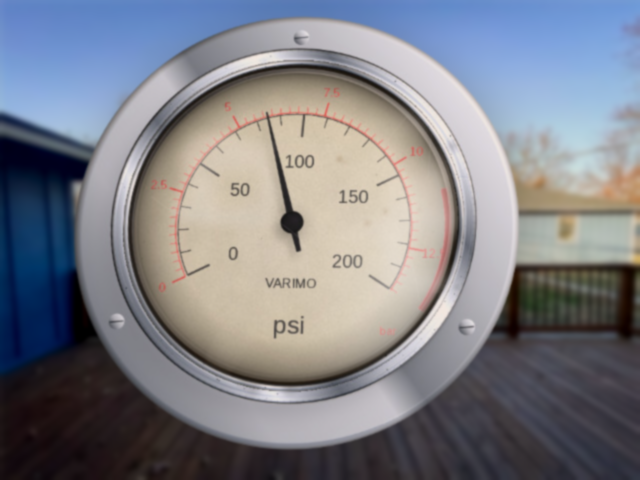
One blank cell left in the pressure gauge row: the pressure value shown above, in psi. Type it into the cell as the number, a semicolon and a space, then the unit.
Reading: 85; psi
